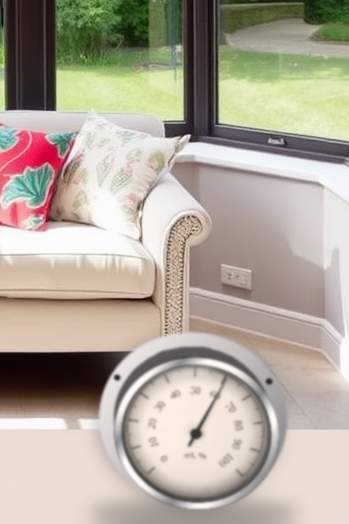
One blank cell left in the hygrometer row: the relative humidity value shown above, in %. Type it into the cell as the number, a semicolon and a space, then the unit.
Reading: 60; %
